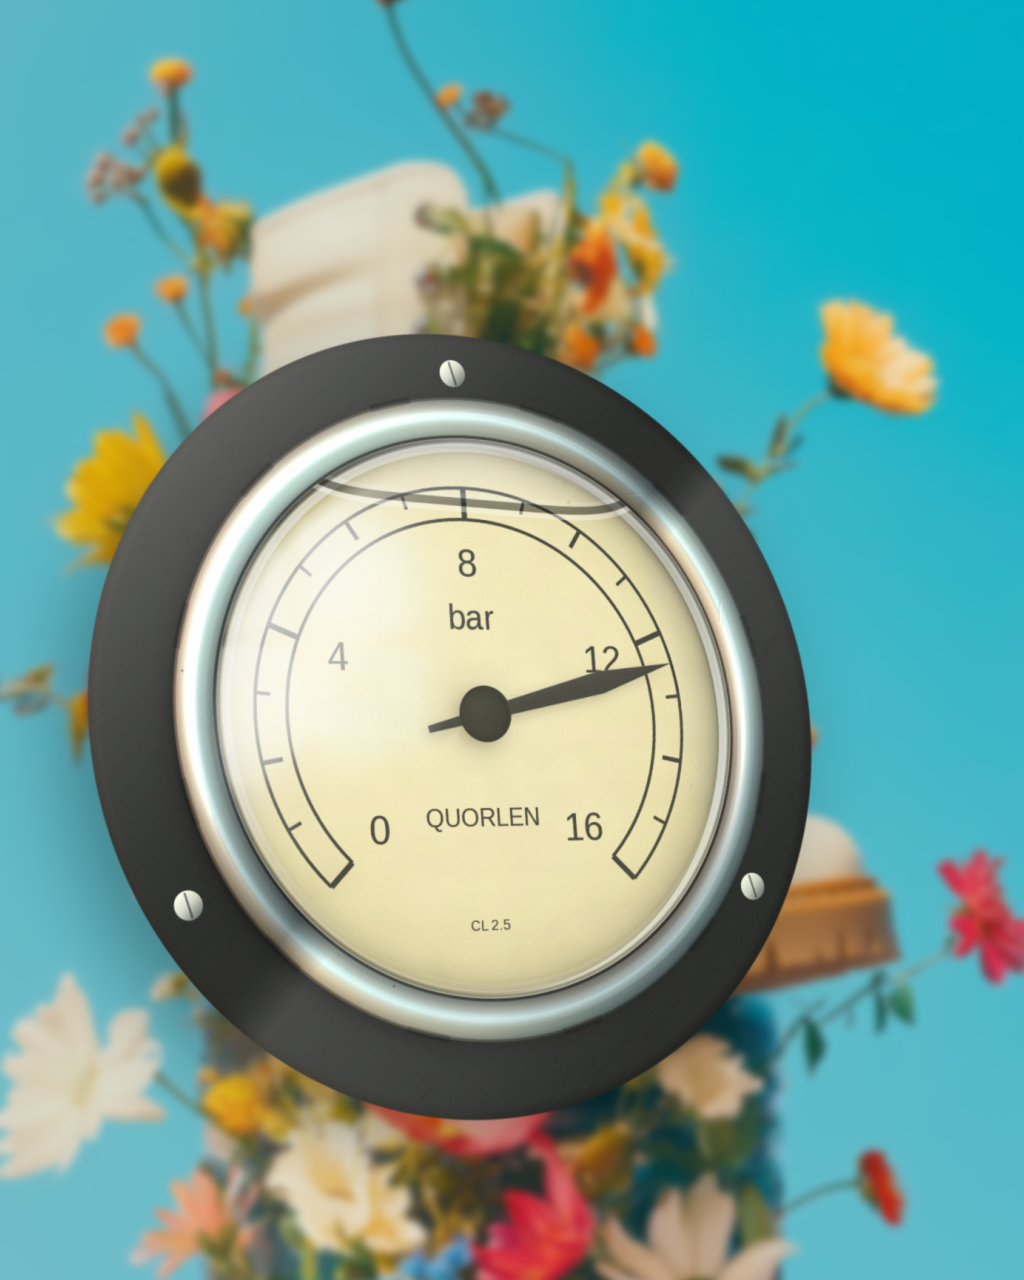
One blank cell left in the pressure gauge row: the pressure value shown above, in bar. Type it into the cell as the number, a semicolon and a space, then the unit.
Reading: 12.5; bar
